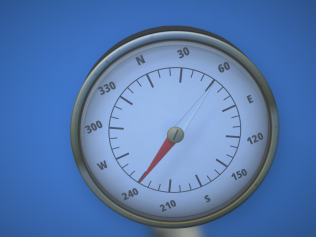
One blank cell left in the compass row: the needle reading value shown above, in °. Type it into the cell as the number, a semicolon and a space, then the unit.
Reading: 240; °
